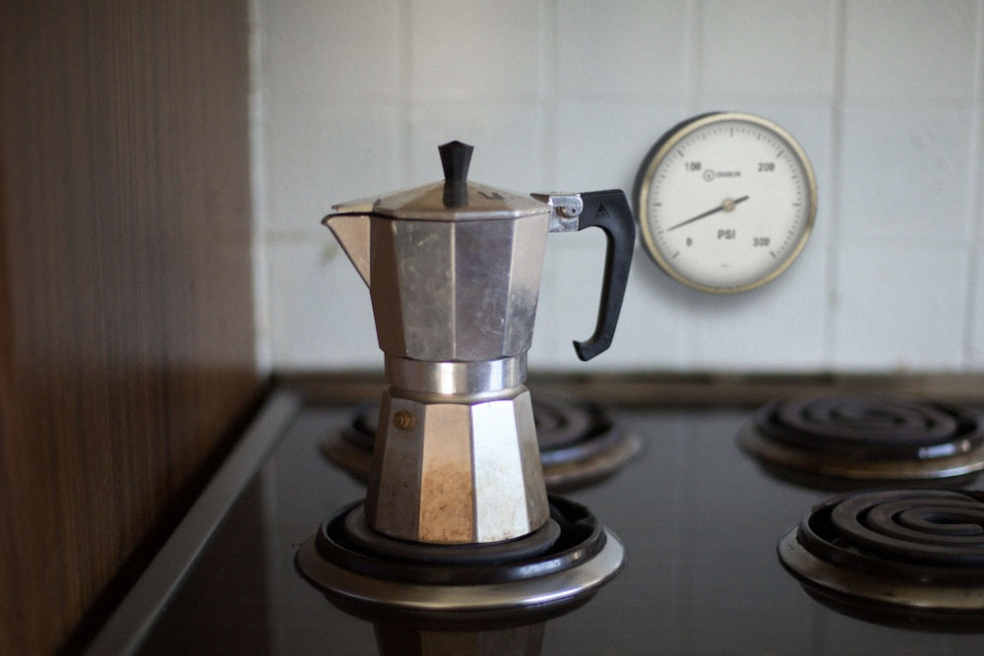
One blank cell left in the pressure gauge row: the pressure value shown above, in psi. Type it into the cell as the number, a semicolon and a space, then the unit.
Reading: 25; psi
